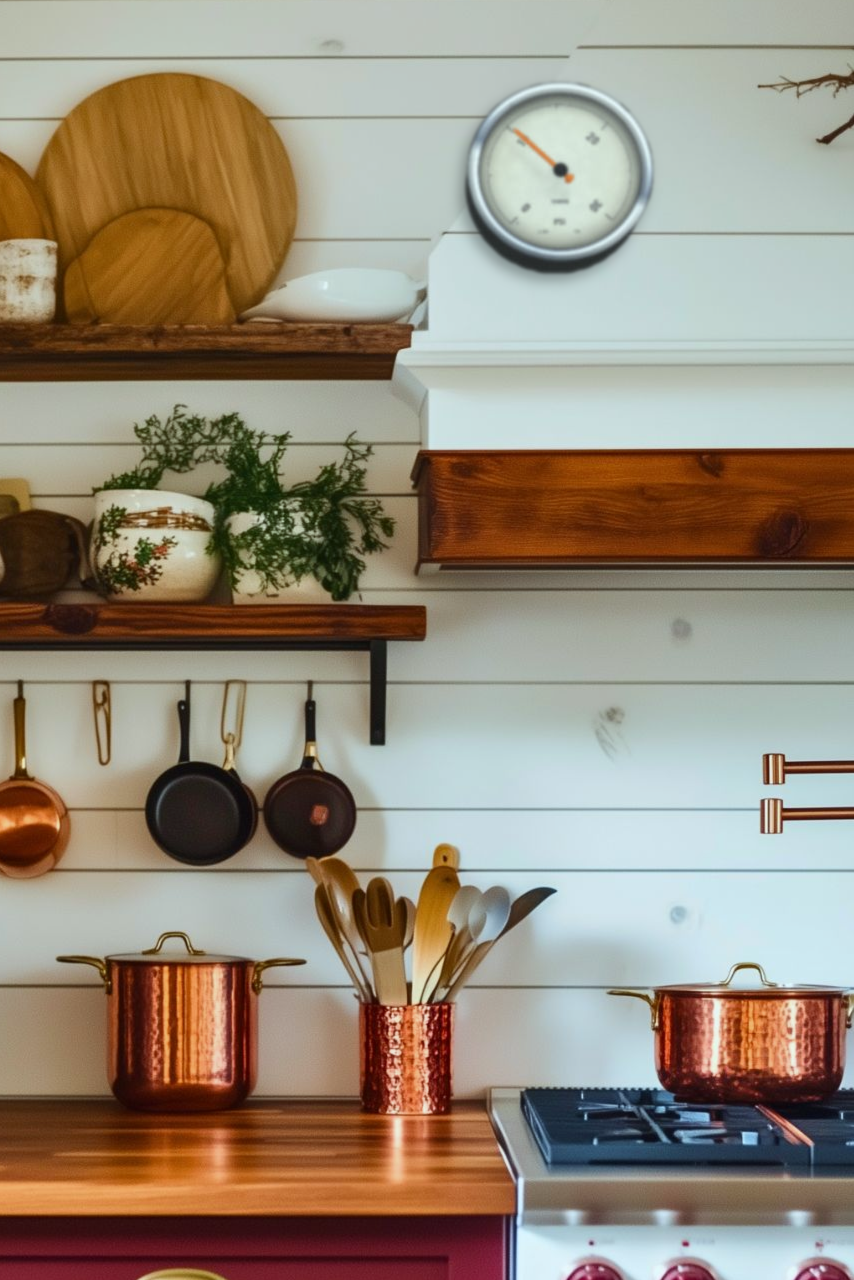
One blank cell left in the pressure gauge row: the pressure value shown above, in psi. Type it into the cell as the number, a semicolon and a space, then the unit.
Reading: 10; psi
